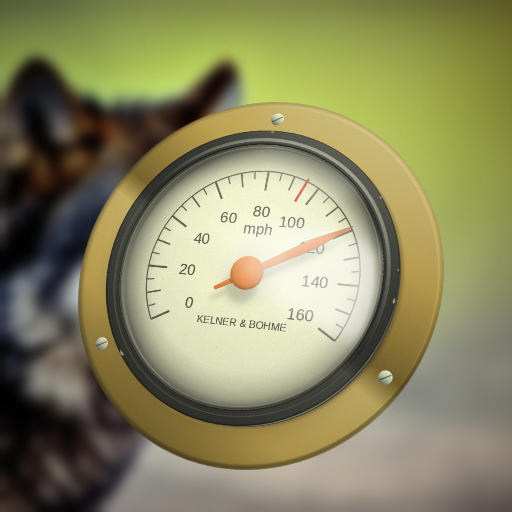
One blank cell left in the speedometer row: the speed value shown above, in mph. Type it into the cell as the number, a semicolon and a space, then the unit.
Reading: 120; mph
